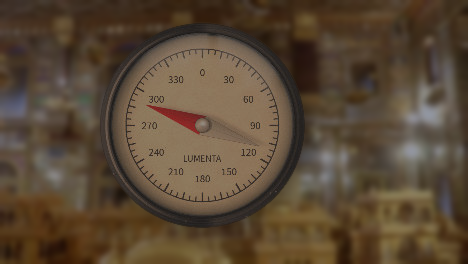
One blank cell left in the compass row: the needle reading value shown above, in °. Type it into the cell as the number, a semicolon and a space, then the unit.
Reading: 290; °
